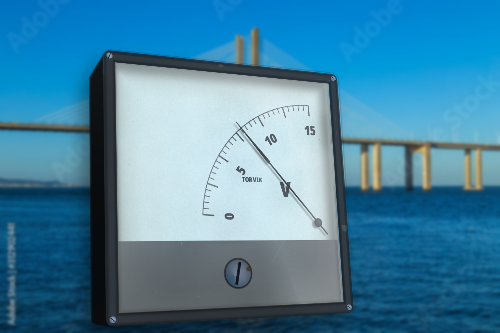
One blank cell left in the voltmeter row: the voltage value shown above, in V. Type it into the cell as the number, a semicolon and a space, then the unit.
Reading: 8; V
